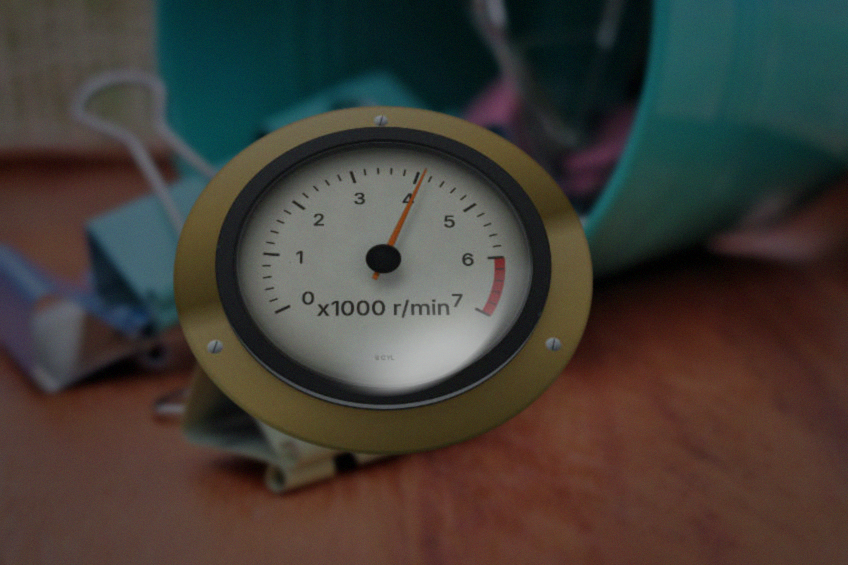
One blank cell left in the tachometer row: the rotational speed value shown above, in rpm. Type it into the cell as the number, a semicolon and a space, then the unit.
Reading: 4100; rpm
